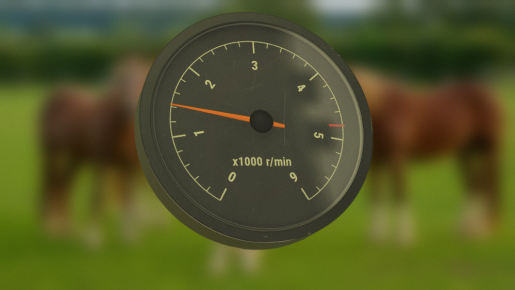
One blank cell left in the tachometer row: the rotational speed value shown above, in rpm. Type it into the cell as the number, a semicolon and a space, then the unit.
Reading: 1400; rpm
